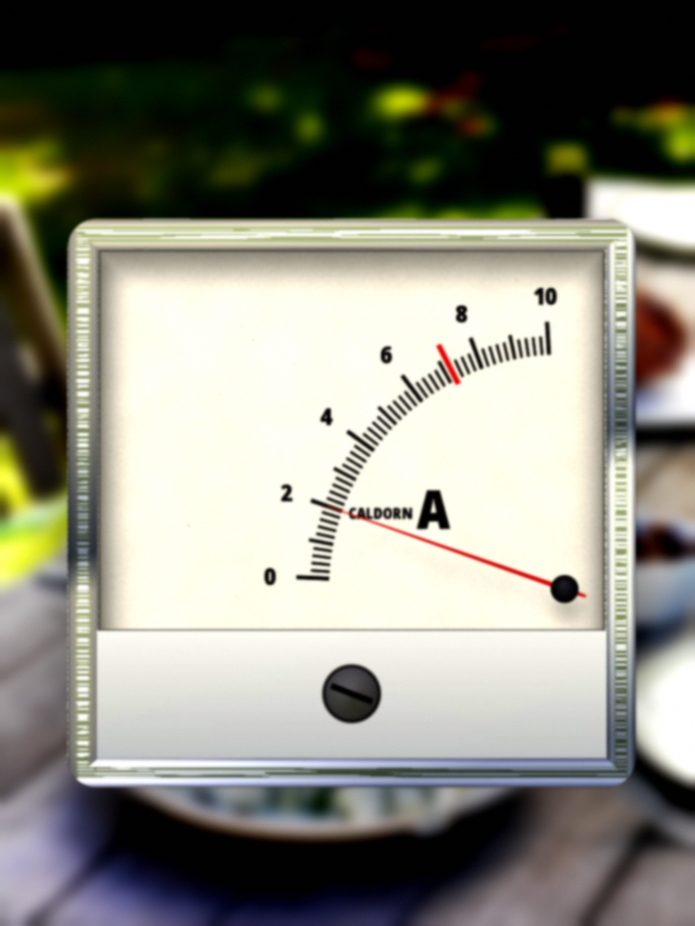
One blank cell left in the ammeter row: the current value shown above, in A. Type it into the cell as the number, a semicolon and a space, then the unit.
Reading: 2; A
